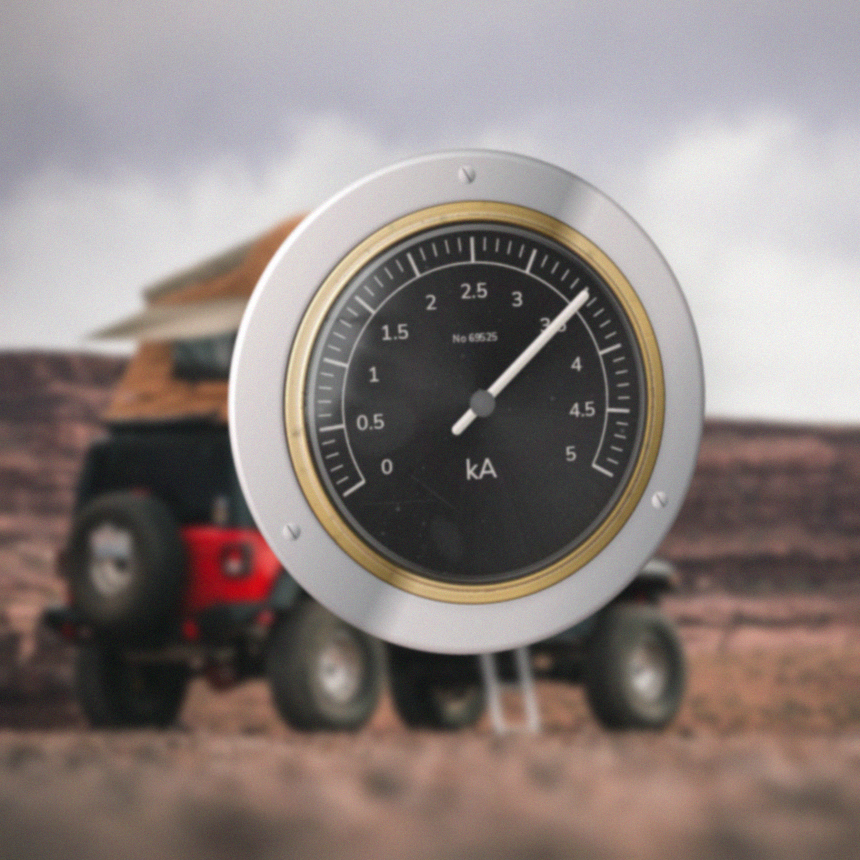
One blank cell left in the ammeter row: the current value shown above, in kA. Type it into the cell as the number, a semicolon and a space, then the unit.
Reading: 3.5; kA
